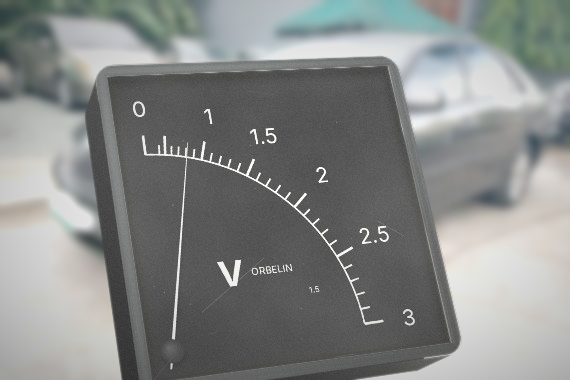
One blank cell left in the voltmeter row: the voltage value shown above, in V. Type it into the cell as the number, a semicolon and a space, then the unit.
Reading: 0.8; V
